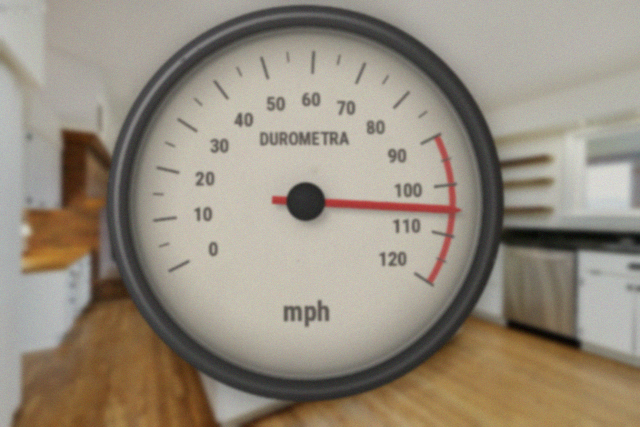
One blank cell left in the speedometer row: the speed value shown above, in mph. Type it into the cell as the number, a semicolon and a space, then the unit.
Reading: 105; mph
